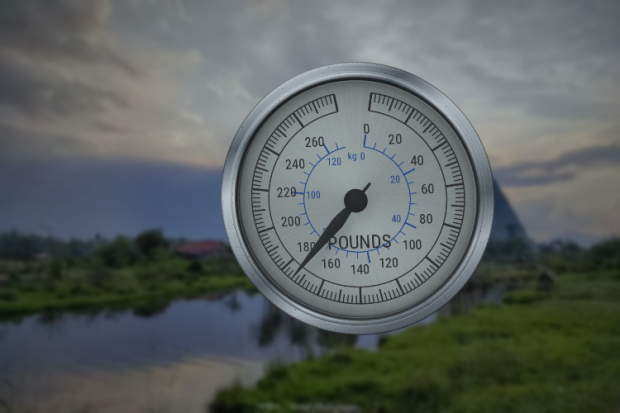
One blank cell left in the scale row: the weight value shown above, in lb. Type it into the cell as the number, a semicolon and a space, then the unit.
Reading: 174; lb
